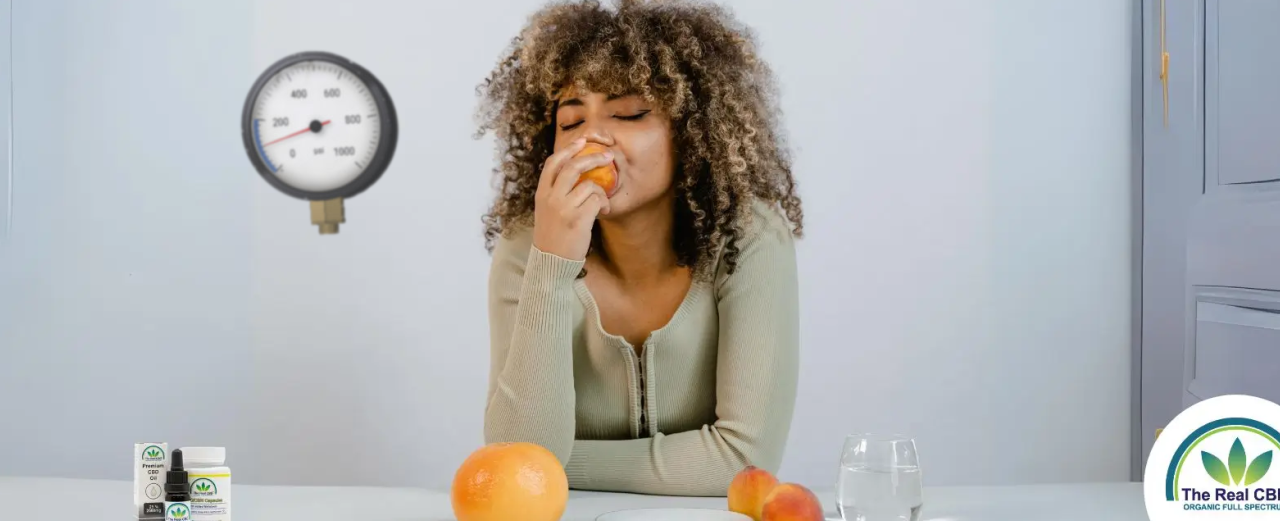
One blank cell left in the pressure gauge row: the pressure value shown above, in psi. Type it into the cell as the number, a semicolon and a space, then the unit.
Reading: 100; psi
